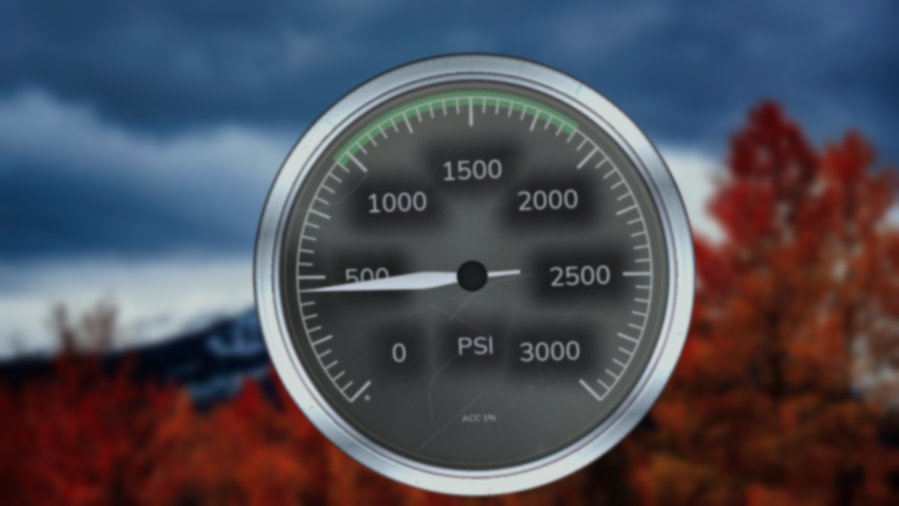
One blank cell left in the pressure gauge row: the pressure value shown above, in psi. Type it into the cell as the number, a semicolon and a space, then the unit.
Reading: 450; psi
